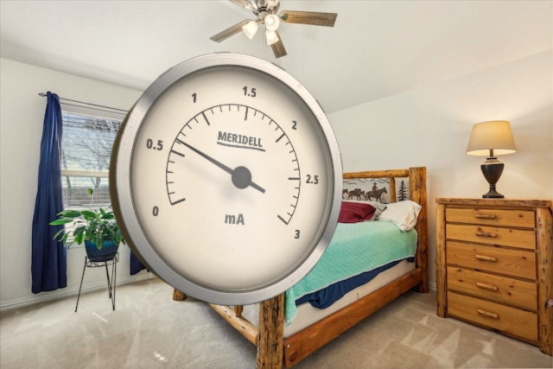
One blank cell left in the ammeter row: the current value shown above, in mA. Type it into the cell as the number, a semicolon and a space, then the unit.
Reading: 0.6; mA
